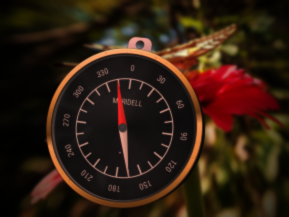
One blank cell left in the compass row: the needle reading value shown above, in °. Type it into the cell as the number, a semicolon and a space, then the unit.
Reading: 345; °
